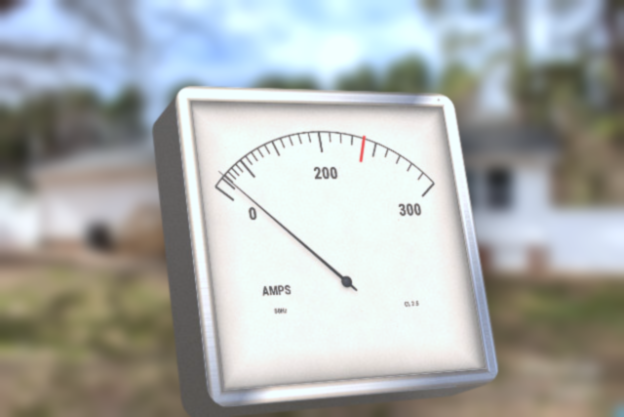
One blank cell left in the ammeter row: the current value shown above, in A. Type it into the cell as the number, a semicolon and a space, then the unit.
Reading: 50; A
